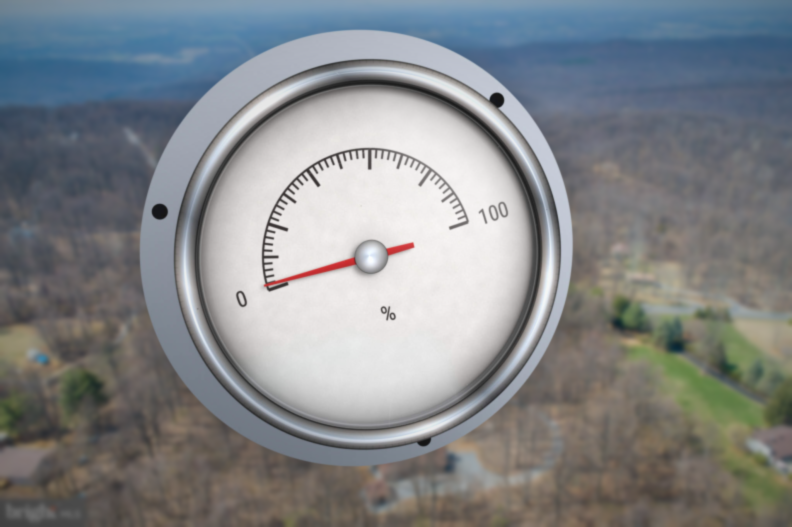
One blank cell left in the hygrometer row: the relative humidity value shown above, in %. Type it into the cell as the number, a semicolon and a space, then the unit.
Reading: 2; %
